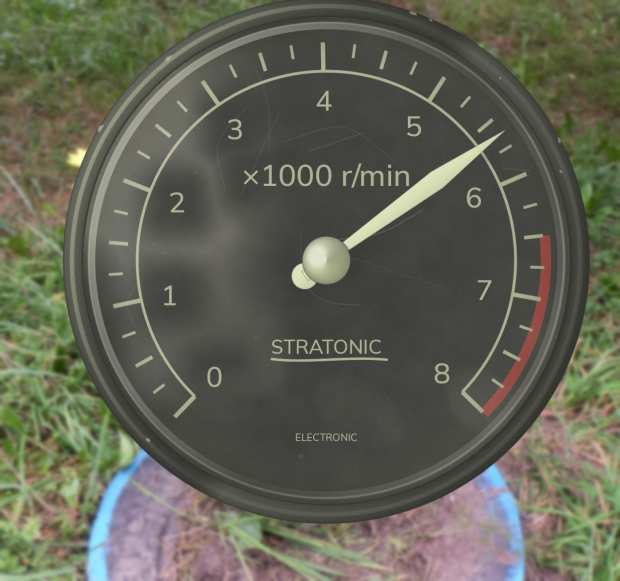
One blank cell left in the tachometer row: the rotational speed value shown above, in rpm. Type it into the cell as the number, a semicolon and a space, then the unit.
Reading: 5625; rpm
